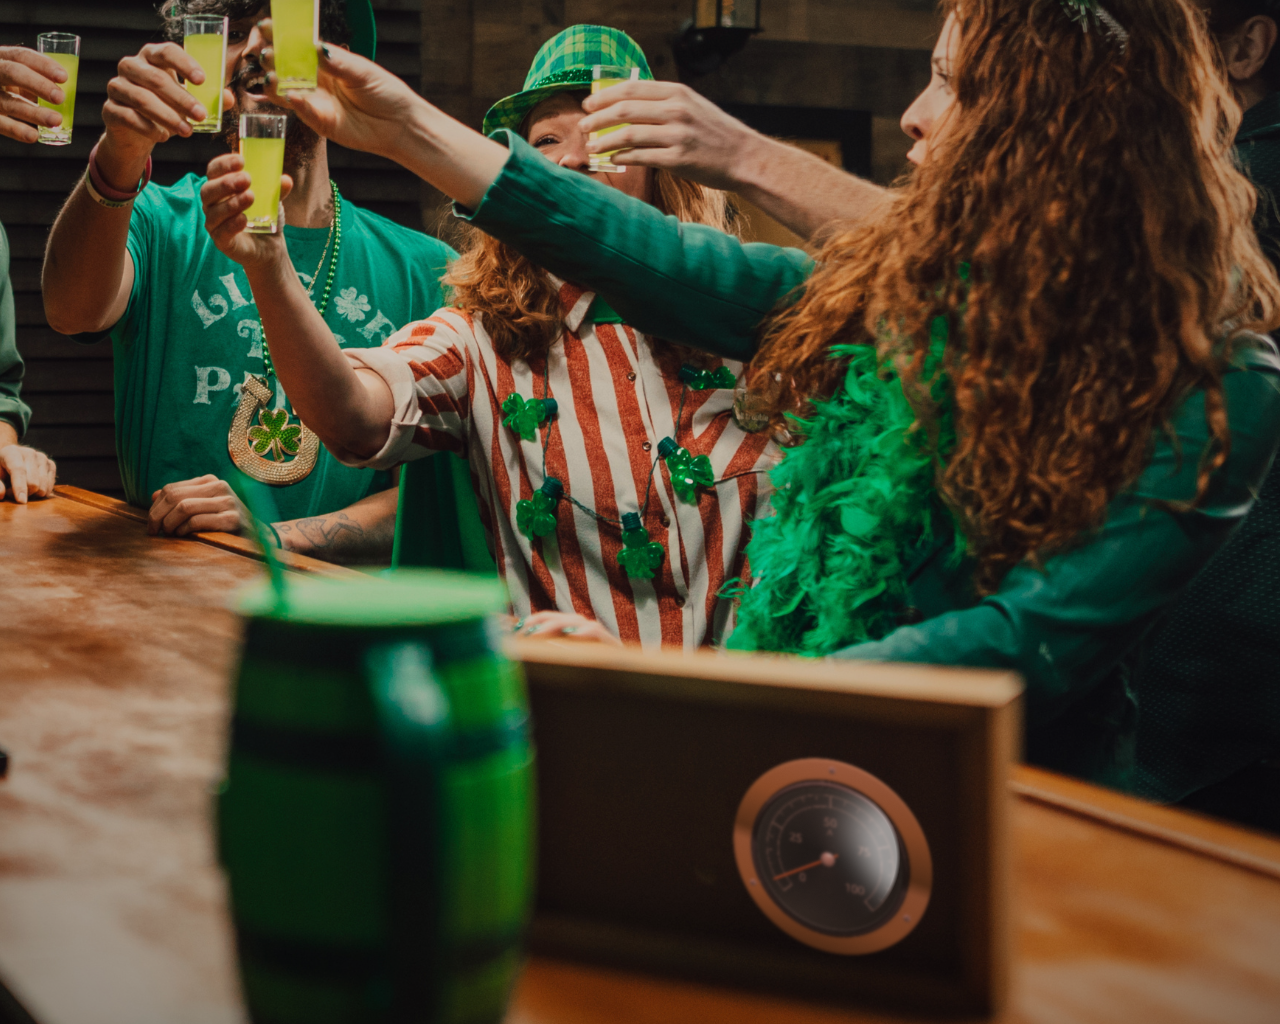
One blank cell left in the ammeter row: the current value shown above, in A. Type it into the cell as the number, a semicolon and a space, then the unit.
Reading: 5; A
